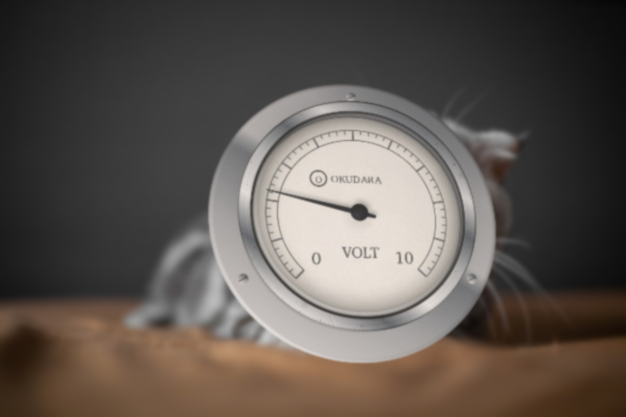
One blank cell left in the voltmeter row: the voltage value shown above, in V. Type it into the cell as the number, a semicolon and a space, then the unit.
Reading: 2.2; V
